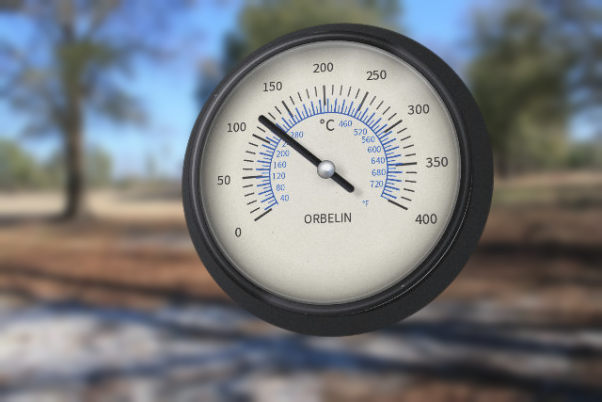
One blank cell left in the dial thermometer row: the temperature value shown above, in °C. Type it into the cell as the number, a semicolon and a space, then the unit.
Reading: 120; °C
